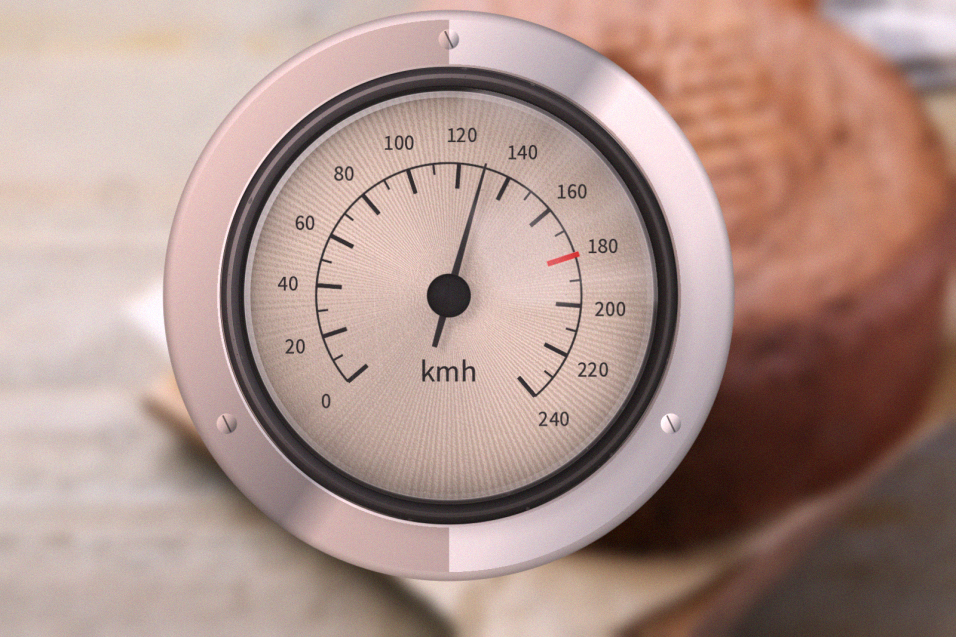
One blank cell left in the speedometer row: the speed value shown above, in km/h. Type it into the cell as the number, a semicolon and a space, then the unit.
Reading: 130; km/h
